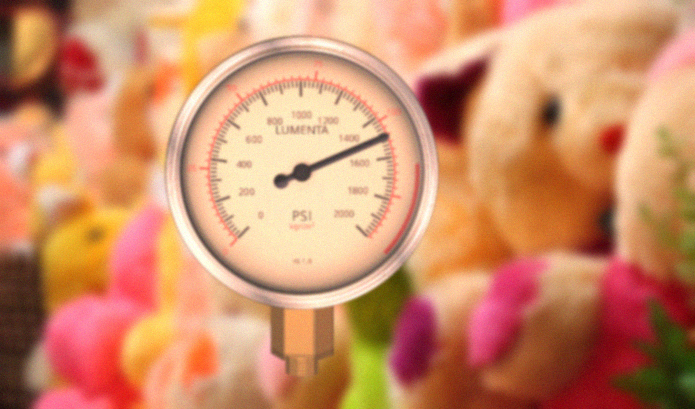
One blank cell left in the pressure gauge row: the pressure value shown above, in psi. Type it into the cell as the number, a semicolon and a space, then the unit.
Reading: 1500; psi
